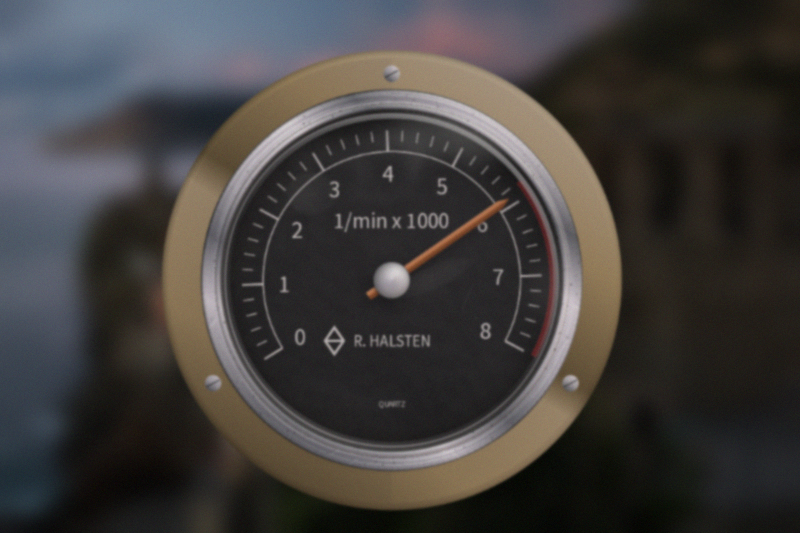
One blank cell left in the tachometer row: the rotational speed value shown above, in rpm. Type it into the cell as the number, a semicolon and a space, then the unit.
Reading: 5900; rpm
